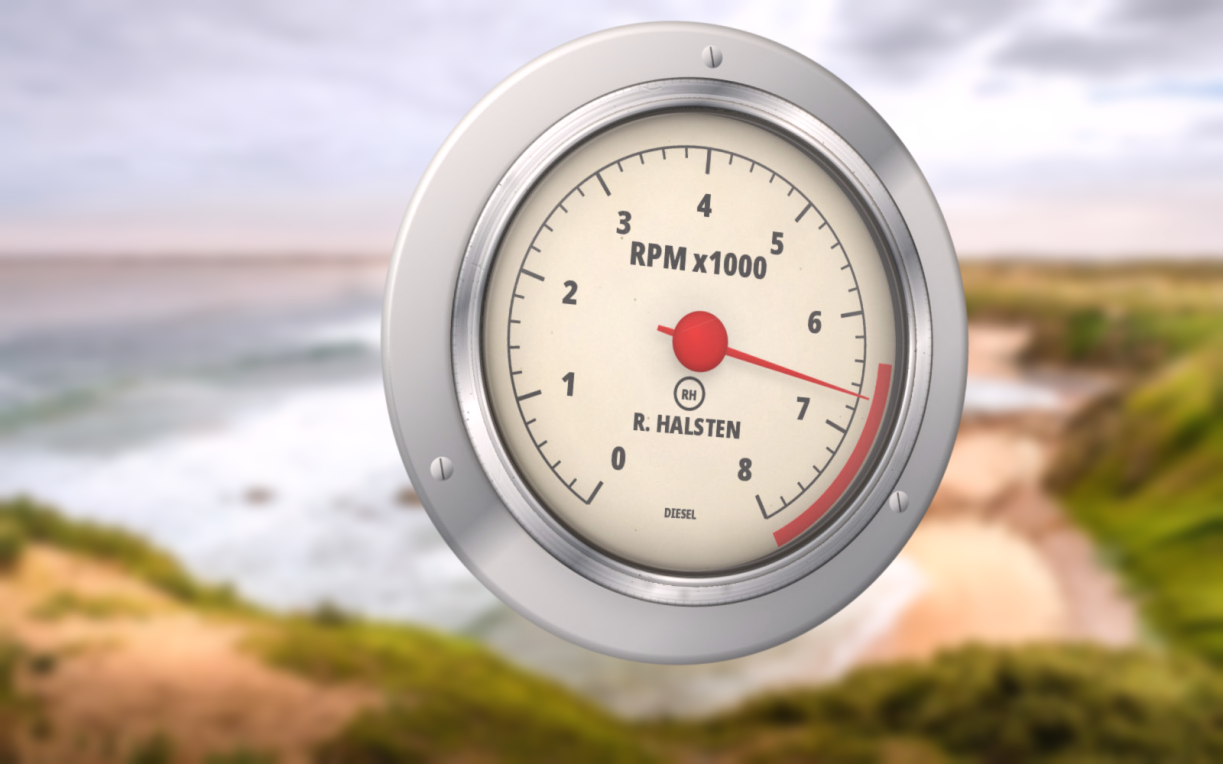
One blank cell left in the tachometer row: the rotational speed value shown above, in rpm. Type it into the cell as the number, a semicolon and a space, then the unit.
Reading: 6700; rpm
